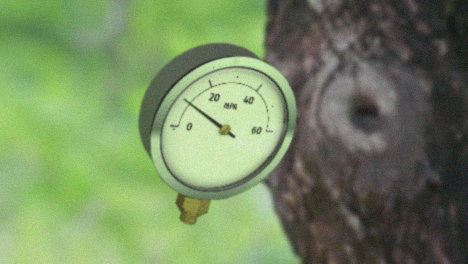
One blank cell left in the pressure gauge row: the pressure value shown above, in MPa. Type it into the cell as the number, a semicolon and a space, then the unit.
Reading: 10; MPa
